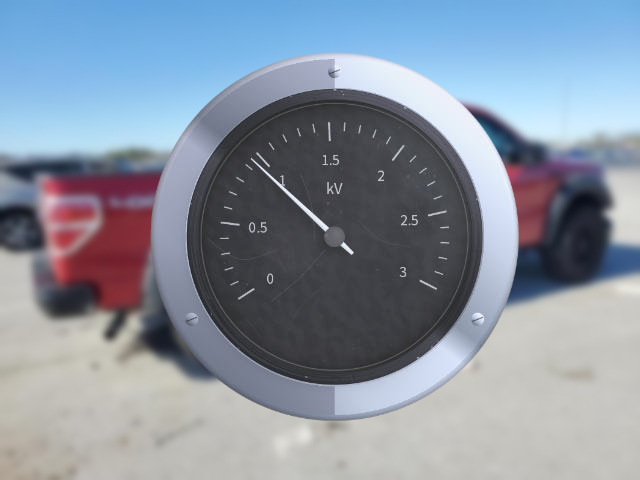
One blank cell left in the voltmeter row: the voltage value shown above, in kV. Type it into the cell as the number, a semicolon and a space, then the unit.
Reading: 0.95; kV
